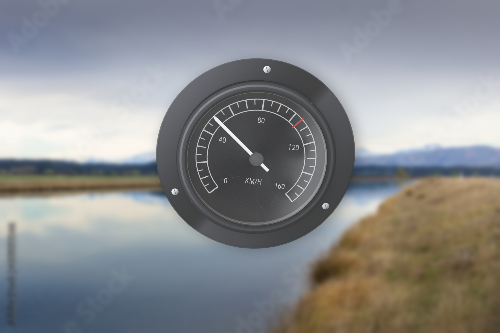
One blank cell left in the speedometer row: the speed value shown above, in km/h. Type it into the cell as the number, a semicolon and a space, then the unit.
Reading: 50; km/h
